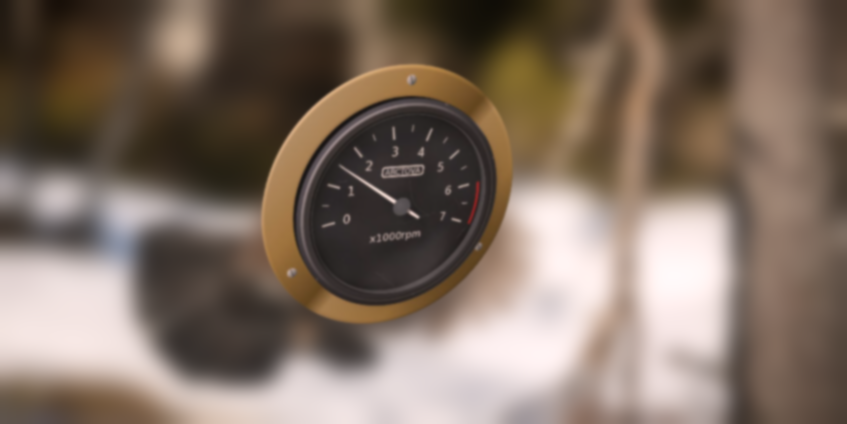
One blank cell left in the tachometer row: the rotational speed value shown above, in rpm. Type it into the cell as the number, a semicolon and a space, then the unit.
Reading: 1500; rpm
